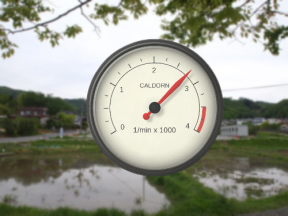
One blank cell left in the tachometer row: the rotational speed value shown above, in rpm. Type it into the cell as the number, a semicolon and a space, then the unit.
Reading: 2750; rpm
